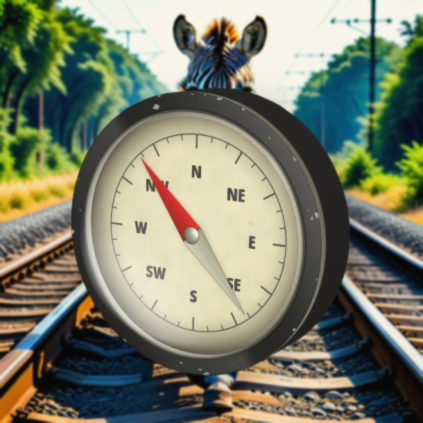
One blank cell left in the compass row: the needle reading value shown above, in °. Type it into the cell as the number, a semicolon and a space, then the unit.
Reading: 320; °
